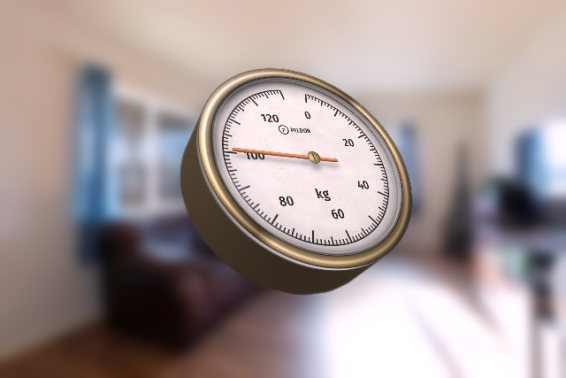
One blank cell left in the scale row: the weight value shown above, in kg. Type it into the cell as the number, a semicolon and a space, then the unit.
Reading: 100; kg
